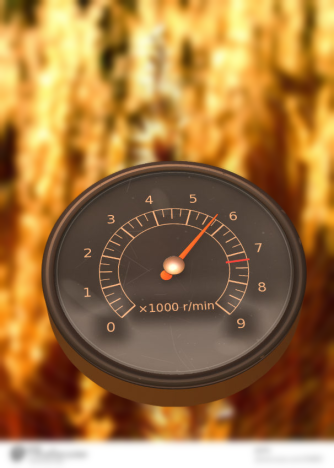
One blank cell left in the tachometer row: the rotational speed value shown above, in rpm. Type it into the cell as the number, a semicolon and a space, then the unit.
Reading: 5750; rpm
